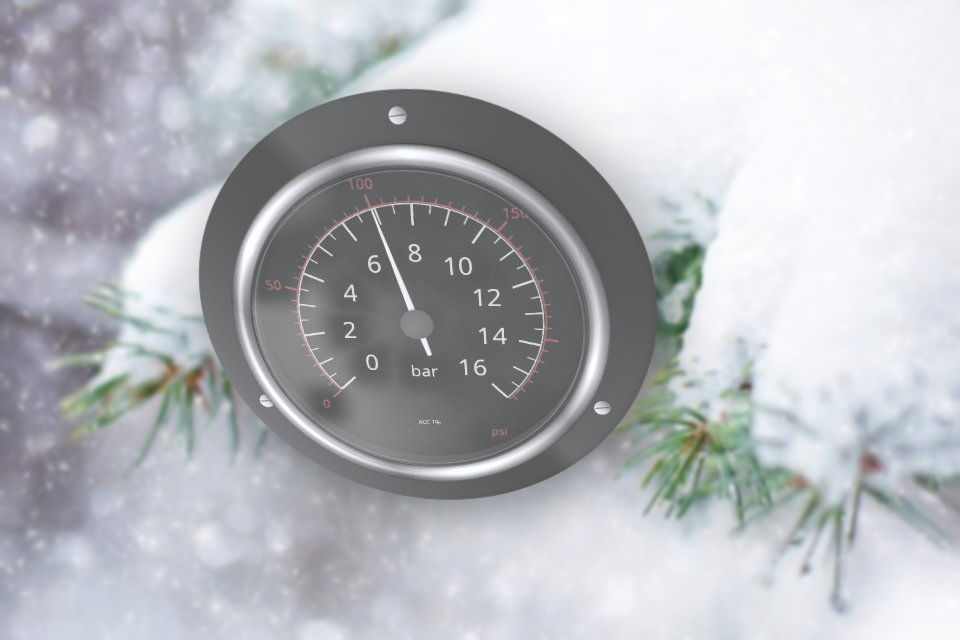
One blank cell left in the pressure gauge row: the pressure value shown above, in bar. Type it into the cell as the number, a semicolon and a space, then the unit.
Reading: 7; bar
